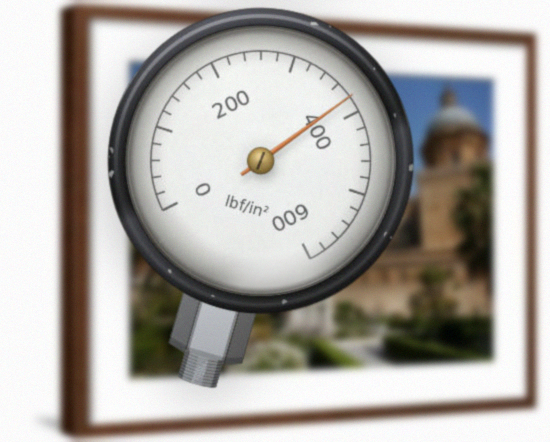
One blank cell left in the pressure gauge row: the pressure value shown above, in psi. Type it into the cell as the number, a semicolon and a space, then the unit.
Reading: 380; psi
